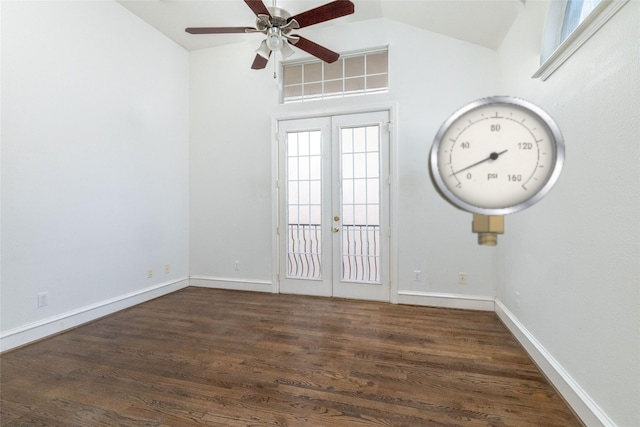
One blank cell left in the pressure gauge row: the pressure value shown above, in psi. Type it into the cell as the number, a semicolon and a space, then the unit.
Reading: 10; psi
